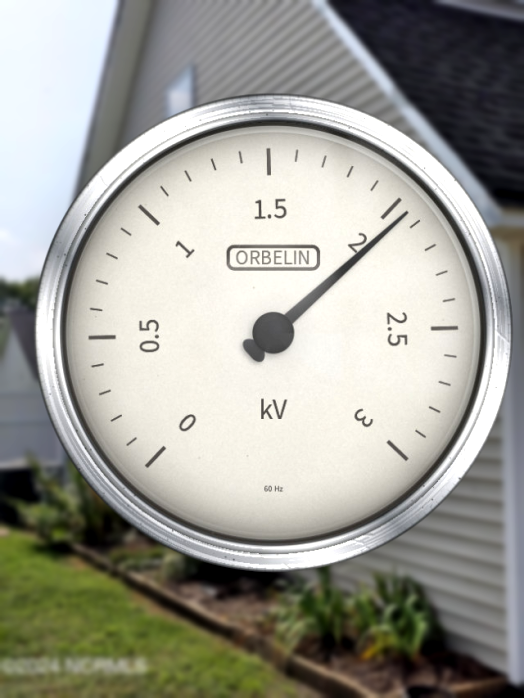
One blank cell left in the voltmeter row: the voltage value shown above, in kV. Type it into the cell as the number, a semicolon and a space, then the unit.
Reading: 2.05; kV
